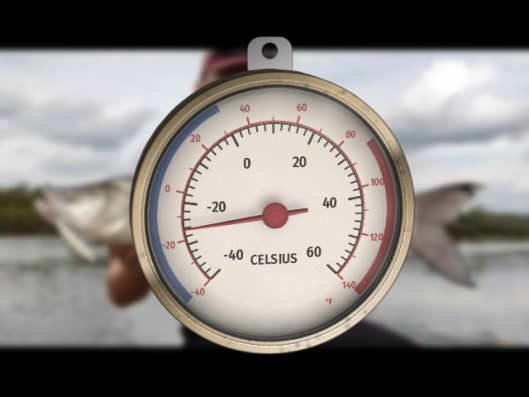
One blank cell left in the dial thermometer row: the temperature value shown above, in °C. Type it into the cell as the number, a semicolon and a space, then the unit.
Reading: -26; °C
